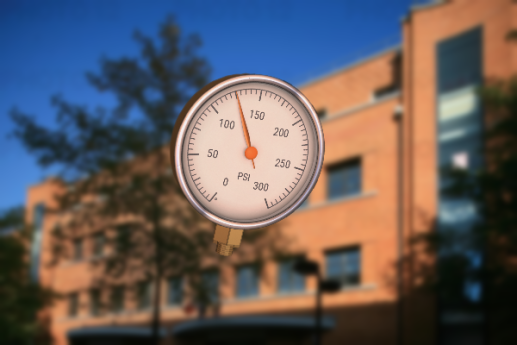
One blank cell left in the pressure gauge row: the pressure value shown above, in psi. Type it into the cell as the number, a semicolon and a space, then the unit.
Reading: 125; psi
